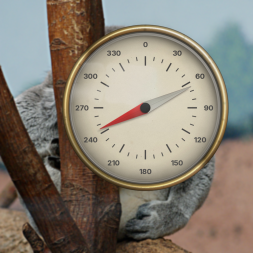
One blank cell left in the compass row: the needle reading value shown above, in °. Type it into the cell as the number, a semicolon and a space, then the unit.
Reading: 245; °
